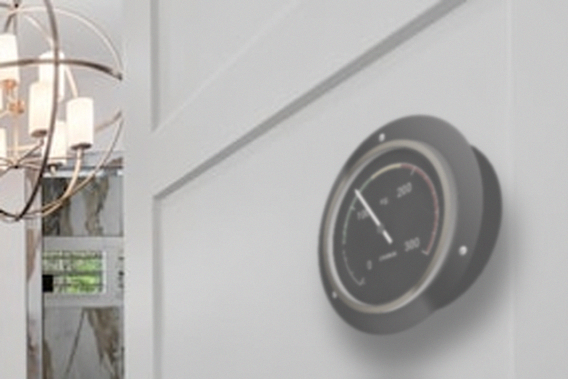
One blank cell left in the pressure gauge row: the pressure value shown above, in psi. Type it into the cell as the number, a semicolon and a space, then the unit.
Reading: 120; psi
